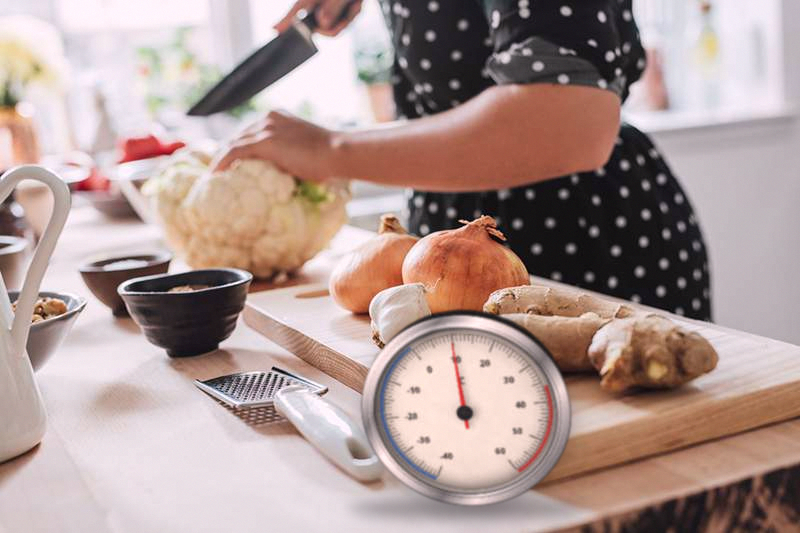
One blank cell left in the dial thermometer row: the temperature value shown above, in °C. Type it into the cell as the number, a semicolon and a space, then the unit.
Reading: 10; °C
